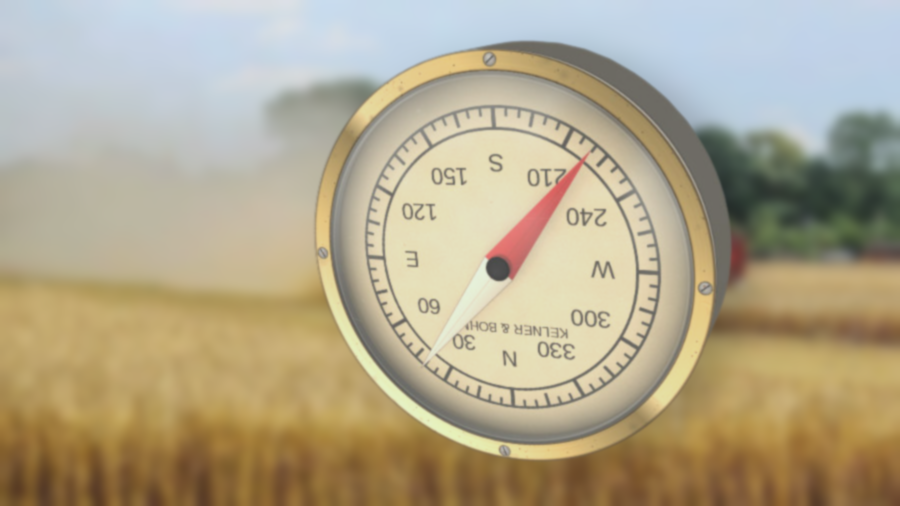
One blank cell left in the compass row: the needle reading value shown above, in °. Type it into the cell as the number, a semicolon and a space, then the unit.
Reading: 220; °
